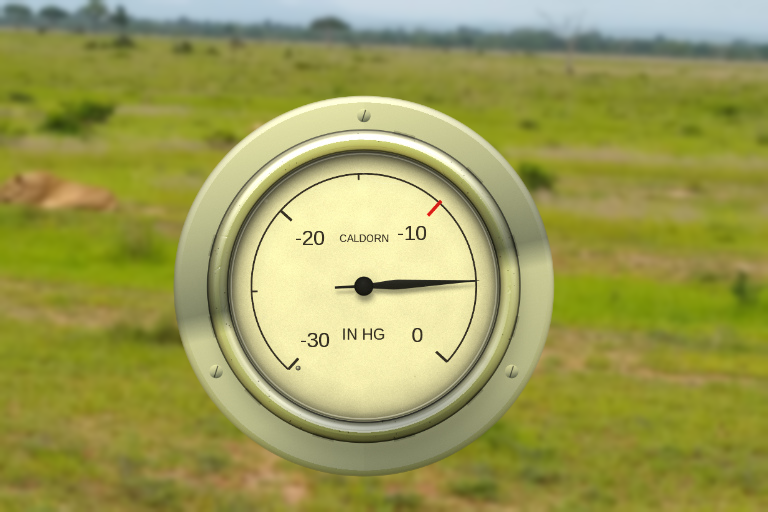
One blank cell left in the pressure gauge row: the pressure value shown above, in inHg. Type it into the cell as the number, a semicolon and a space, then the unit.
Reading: -5; inHg
